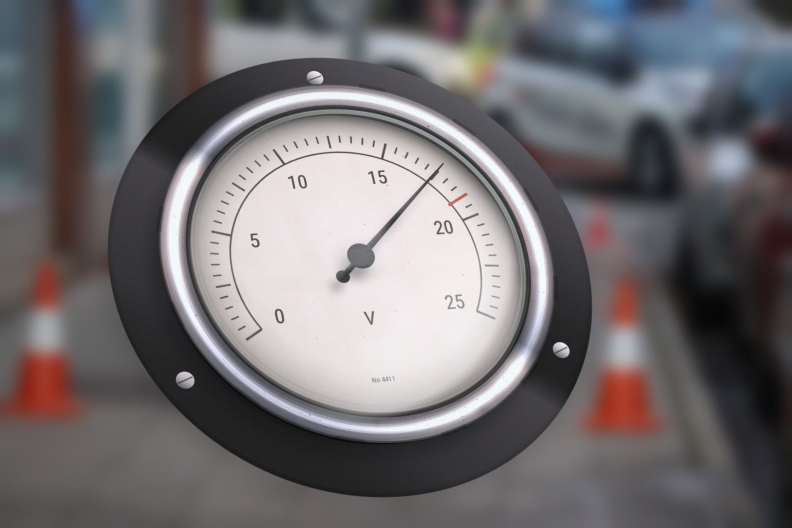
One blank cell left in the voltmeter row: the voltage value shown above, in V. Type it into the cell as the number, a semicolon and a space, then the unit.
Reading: 17.5; V
